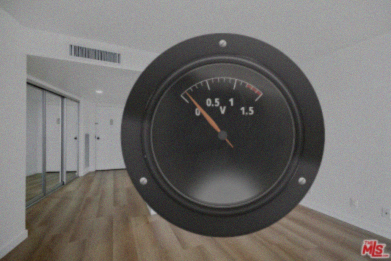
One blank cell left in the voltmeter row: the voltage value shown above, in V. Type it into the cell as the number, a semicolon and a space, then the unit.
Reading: 0.1; V
